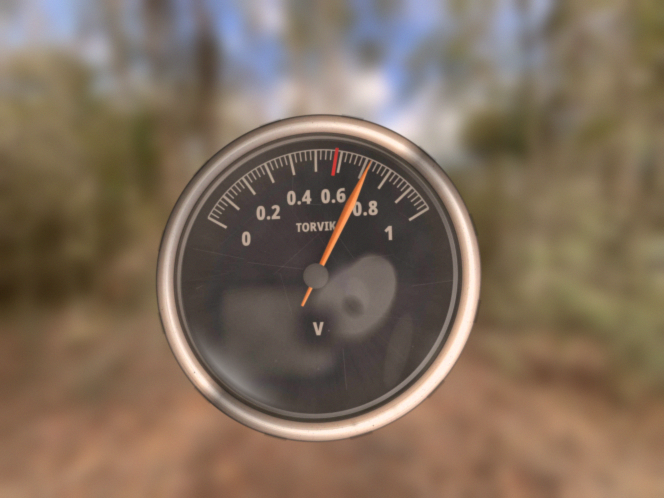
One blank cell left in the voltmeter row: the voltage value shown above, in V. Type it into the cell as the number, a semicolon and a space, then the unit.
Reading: 0.72; V
